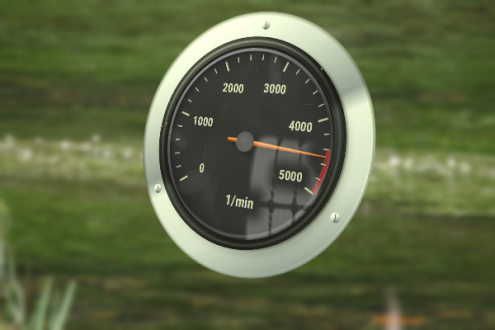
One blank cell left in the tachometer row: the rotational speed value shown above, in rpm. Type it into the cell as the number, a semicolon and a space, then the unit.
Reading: 4500; rpm
